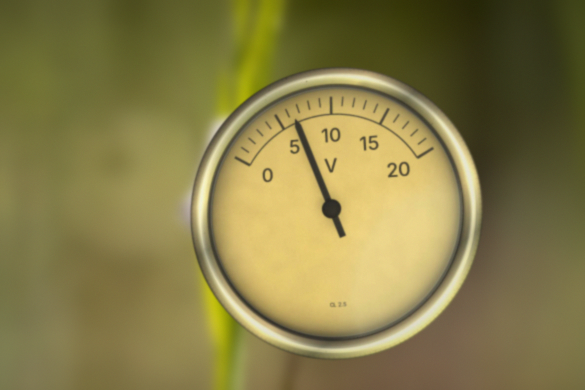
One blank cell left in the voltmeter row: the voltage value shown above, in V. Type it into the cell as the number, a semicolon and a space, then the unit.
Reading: 6.5; V
